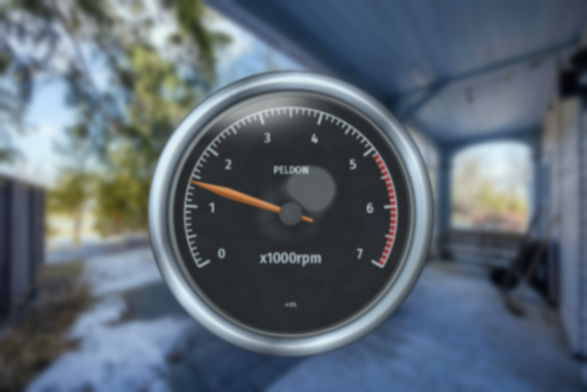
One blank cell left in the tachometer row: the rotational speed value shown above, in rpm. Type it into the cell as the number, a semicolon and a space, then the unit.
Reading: 1400; rpm
